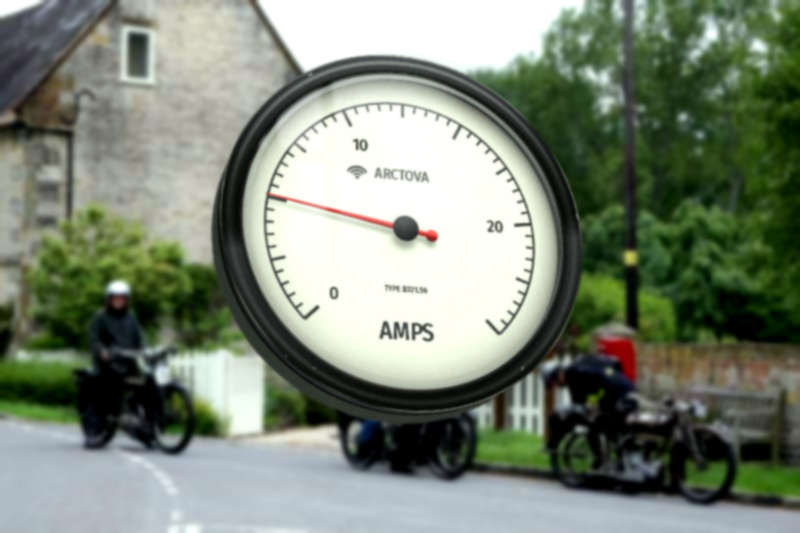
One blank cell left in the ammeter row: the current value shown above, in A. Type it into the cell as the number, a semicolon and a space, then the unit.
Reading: 5; A
